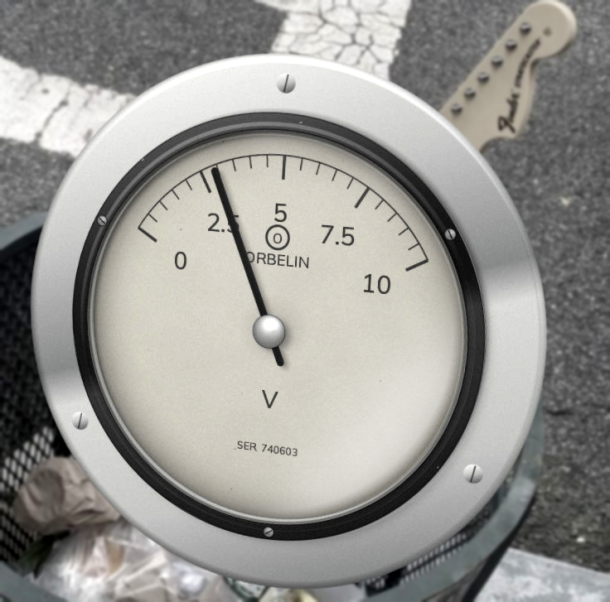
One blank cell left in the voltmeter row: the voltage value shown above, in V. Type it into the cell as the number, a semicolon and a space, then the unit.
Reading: 3; V
